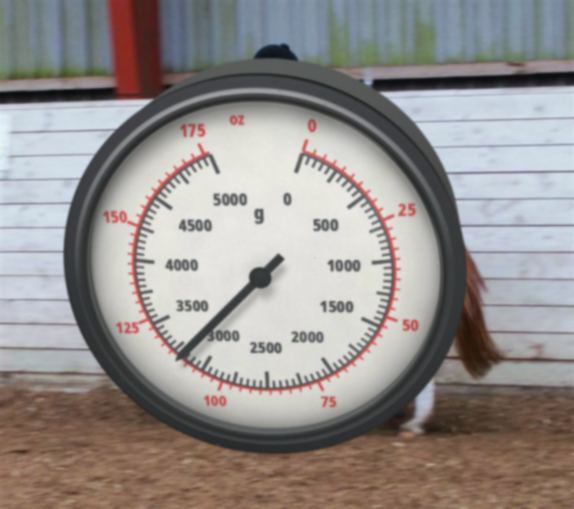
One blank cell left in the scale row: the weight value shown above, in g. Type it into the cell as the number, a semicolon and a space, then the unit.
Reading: 3200; g
